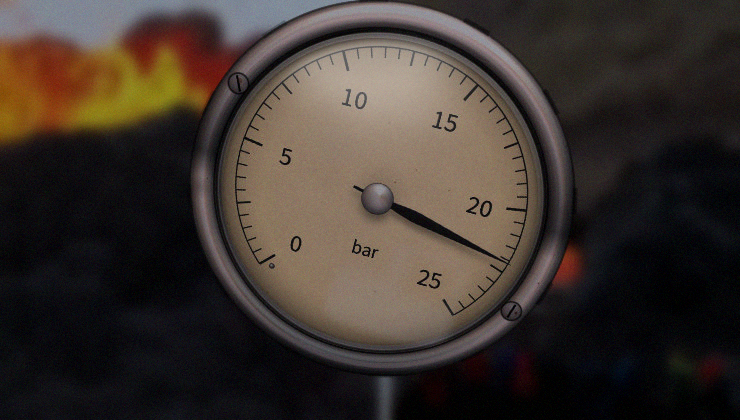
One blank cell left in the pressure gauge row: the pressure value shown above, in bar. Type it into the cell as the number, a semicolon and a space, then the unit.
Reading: 22; bar
